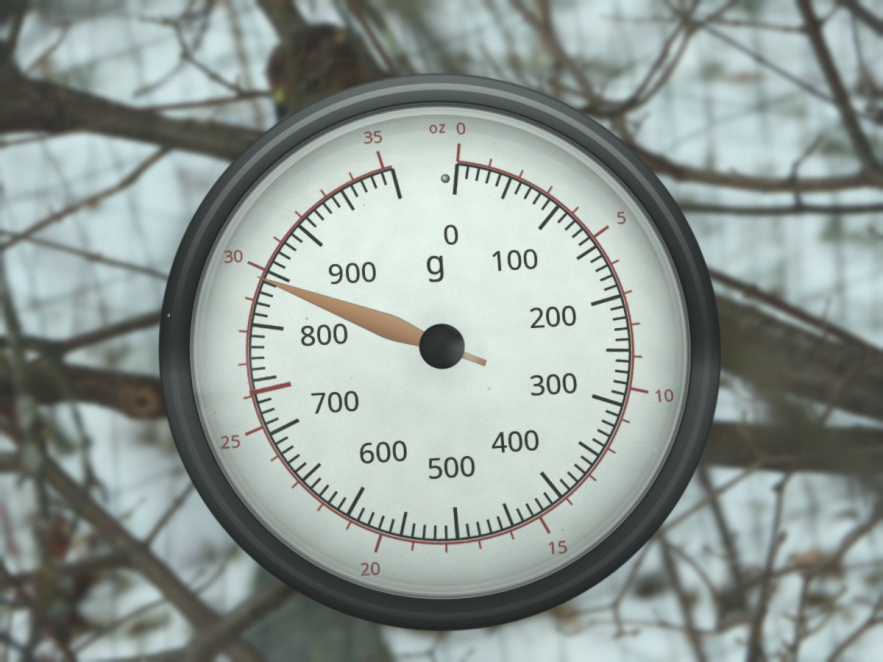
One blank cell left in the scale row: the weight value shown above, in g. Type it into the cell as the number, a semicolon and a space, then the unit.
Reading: 840; g
